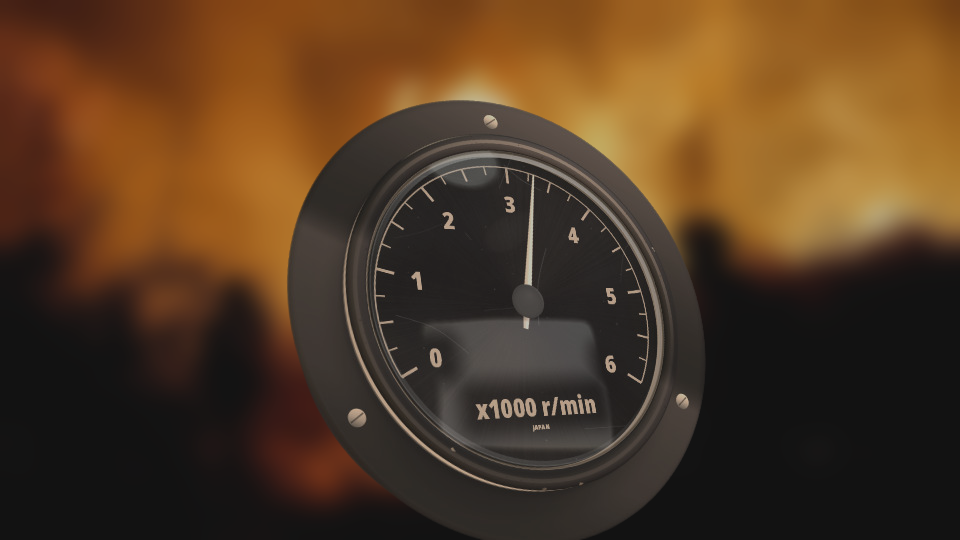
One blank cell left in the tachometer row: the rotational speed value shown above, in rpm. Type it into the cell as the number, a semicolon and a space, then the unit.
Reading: 3250; rpm
